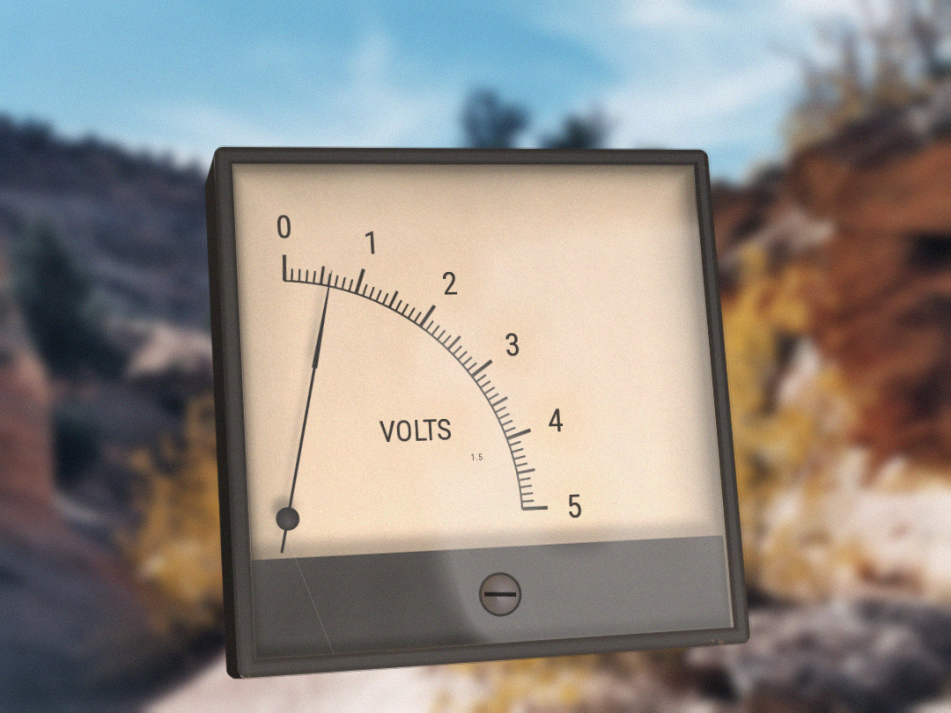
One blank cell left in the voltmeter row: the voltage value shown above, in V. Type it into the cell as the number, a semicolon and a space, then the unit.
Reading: 0.6; V
